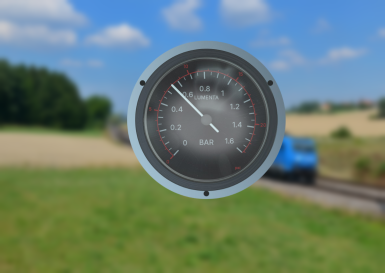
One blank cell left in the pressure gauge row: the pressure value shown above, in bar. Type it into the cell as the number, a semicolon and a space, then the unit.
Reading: 0.55; bar
